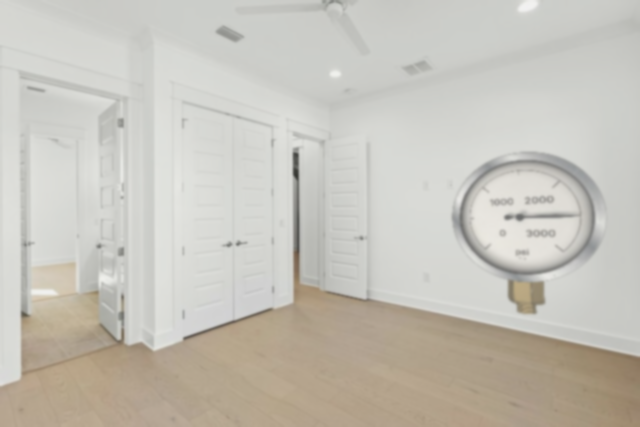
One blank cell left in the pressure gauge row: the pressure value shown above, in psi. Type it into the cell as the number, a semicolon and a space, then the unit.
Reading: 2500; psi
